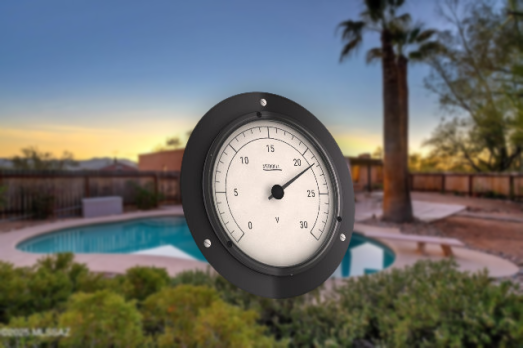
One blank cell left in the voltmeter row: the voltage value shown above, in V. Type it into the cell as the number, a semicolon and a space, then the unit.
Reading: 21.5; V
